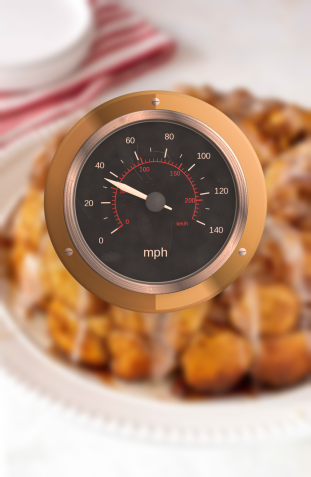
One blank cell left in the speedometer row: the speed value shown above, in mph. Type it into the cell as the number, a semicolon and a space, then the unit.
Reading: 35; mph
